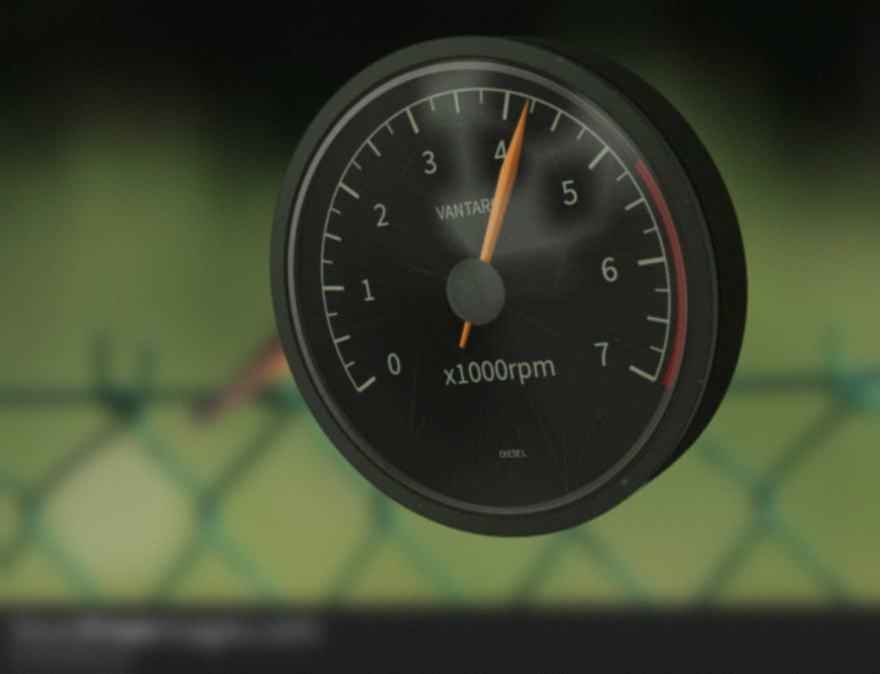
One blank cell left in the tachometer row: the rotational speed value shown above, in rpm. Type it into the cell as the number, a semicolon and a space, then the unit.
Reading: 4250; rpm
